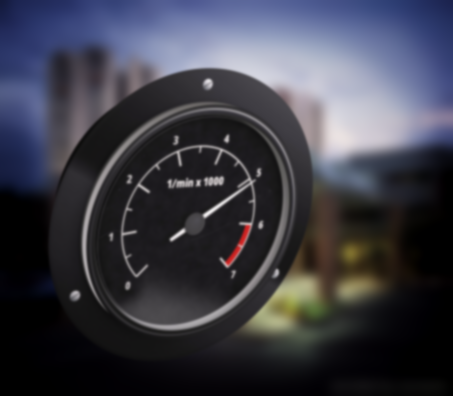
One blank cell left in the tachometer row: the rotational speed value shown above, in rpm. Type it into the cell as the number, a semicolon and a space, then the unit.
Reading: 5000; rpm
